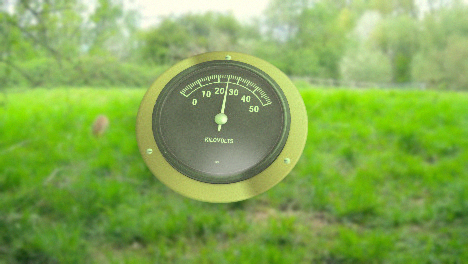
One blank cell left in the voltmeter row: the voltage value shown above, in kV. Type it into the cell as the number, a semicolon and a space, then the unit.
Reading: 25; kV
